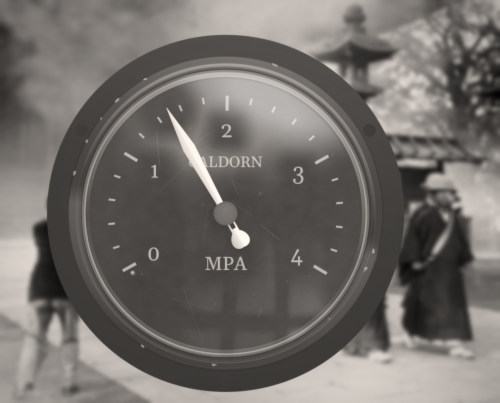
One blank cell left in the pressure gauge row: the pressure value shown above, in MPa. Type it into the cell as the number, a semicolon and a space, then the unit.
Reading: 1.5; MPa
